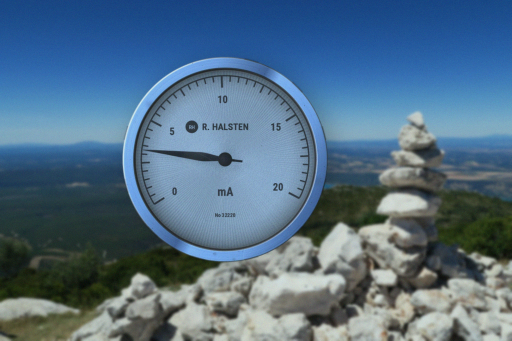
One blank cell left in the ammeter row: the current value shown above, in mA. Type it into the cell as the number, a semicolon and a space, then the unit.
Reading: 3.25; mA
